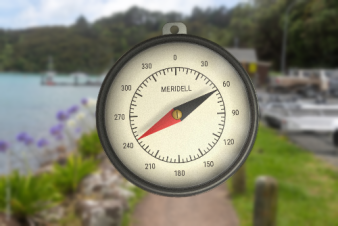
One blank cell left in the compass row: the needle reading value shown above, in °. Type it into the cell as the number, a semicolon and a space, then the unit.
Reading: 240; °
